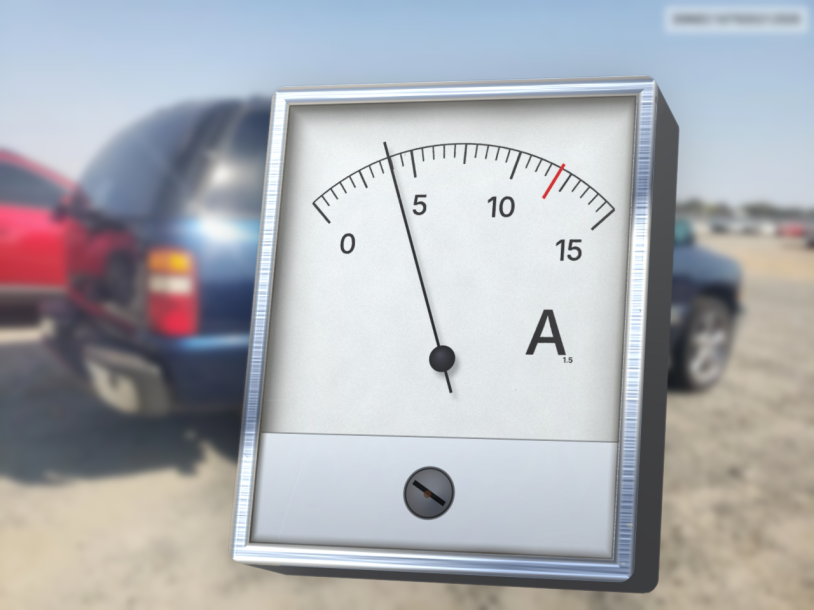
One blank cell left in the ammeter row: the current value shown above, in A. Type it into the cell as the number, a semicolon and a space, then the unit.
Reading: 4; A
